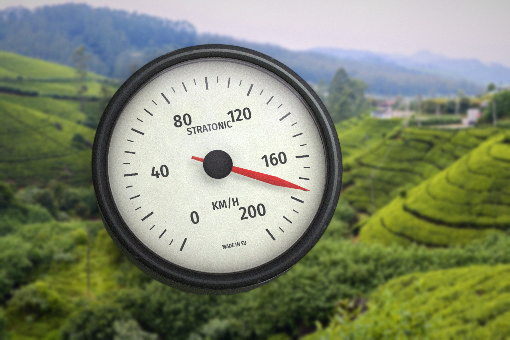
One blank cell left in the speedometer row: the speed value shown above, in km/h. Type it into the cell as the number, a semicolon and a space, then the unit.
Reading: 175; km/h
